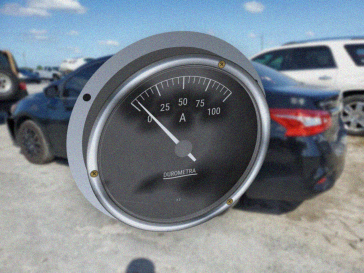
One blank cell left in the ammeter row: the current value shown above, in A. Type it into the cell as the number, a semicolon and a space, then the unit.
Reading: 5; A
